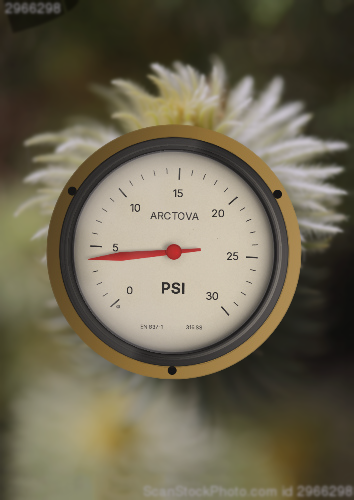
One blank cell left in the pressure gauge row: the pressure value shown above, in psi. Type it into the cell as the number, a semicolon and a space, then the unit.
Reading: 4; psi
